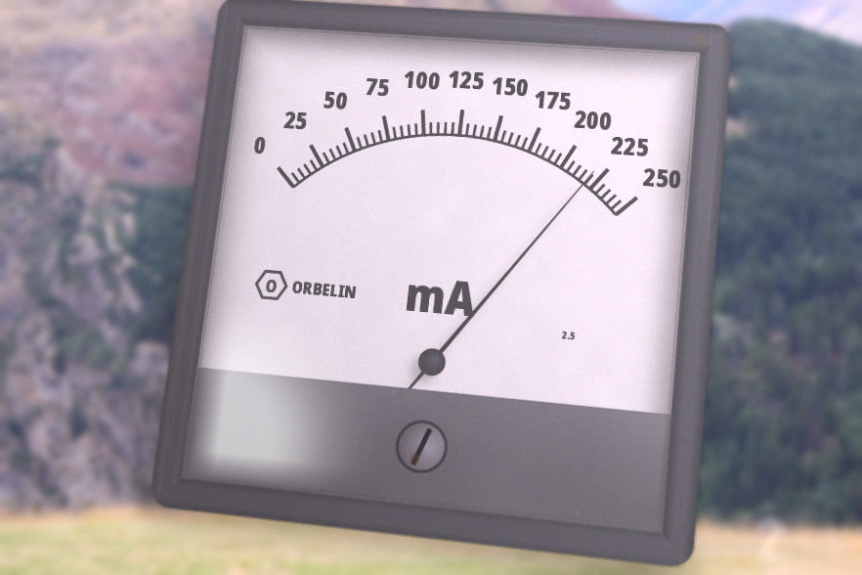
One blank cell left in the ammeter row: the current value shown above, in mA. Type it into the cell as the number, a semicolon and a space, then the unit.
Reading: 220; mA
